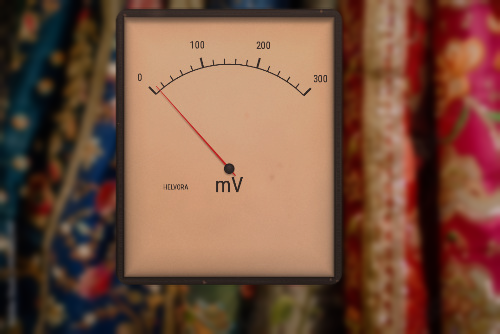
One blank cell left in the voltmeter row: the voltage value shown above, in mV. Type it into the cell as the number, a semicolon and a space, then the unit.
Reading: 10; mV
